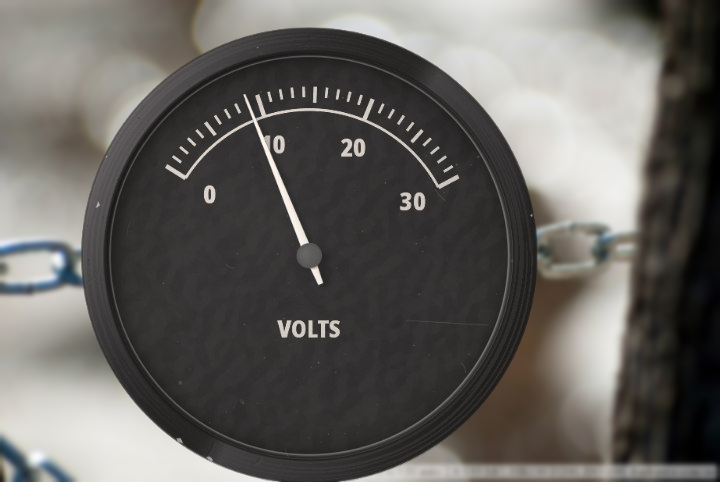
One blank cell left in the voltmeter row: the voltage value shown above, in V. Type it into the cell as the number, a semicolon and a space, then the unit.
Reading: 9; V
